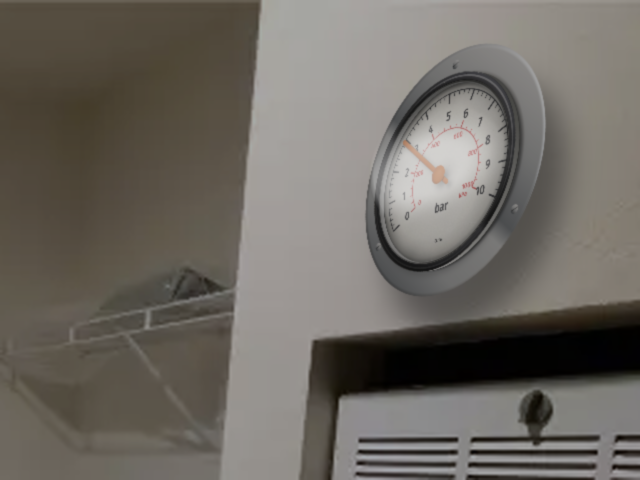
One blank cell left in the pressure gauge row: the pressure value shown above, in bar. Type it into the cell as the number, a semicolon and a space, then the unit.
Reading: 3; bar
